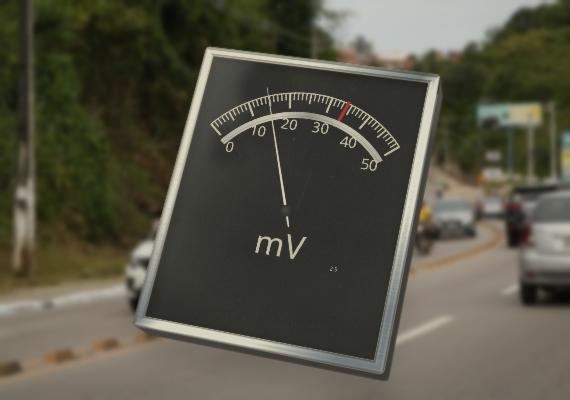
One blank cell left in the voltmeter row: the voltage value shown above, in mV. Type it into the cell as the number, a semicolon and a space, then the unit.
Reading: 15; mV
